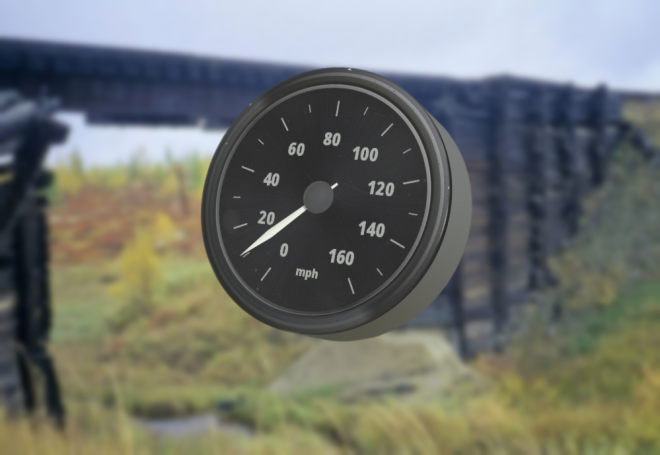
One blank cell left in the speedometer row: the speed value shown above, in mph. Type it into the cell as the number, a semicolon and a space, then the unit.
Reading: 10; mph
